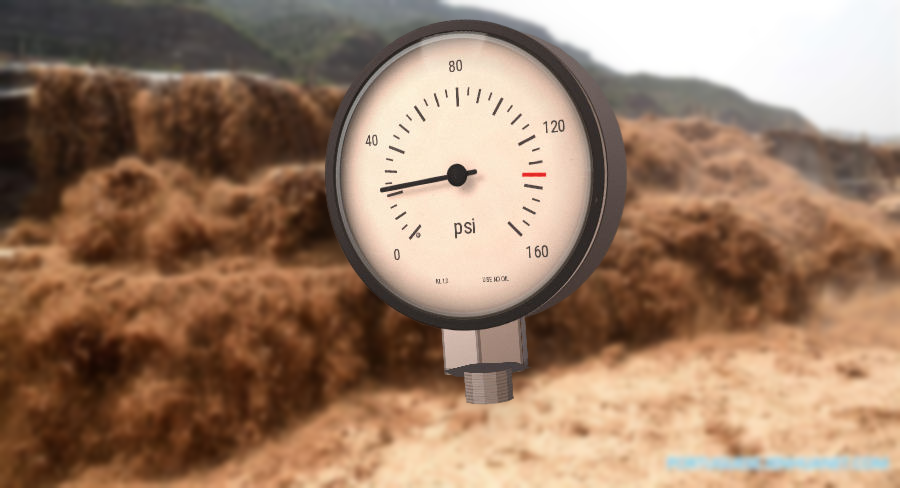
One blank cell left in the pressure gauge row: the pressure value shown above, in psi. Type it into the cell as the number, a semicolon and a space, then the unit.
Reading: 22.5; psi
